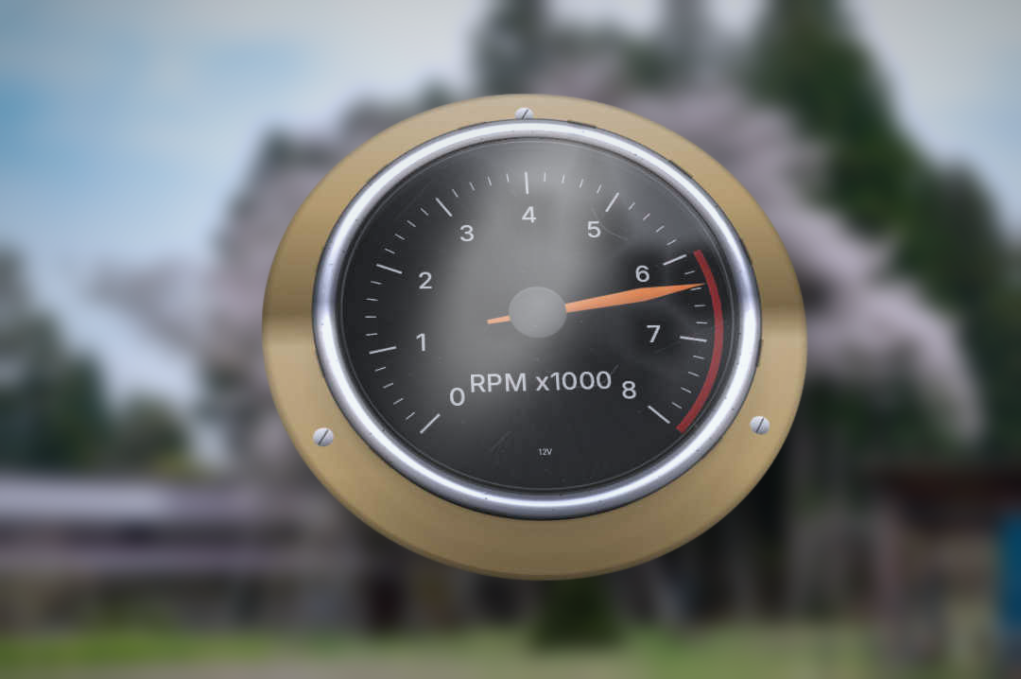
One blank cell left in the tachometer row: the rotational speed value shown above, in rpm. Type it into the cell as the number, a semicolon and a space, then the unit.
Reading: 6400; rpm
